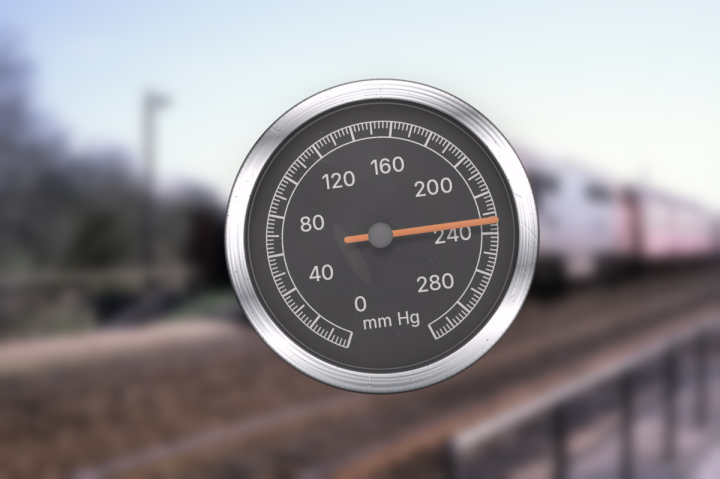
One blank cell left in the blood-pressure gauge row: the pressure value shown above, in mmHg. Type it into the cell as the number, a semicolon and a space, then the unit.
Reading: 234; mmHg
